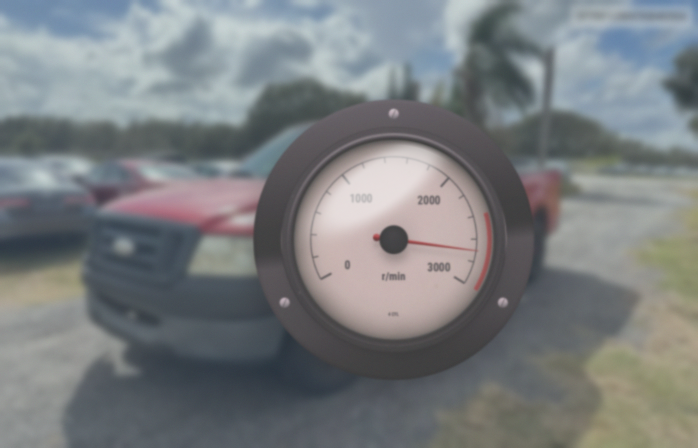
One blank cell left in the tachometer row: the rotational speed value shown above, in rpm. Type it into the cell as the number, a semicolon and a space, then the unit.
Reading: 2700; rpm
